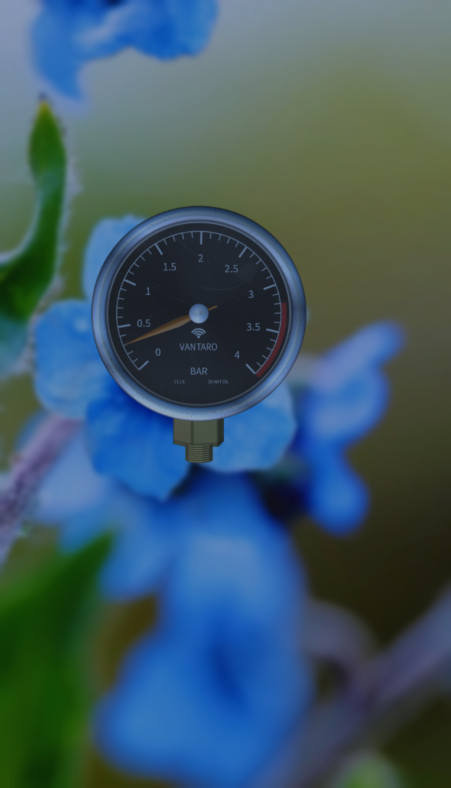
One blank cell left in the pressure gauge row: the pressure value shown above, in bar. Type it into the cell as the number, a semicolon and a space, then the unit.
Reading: 0.3; bar
